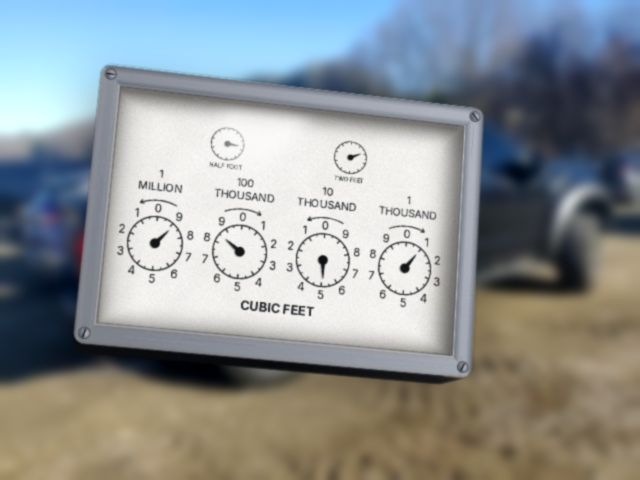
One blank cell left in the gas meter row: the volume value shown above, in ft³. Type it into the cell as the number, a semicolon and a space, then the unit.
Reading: 885100; ft³
